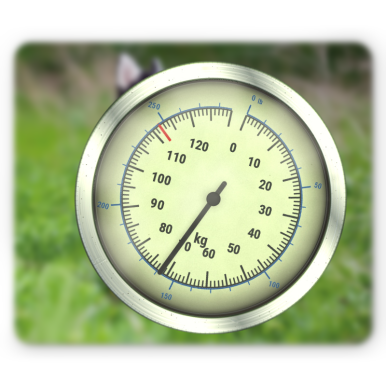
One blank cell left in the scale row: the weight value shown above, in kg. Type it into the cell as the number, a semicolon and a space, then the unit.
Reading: 72; kg
